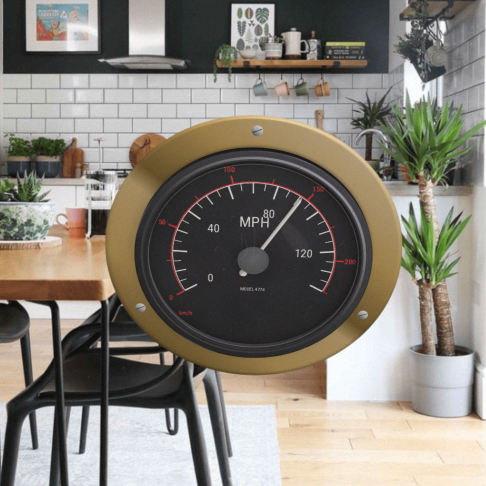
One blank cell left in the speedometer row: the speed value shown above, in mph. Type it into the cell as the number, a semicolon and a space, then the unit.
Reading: 90; mph
